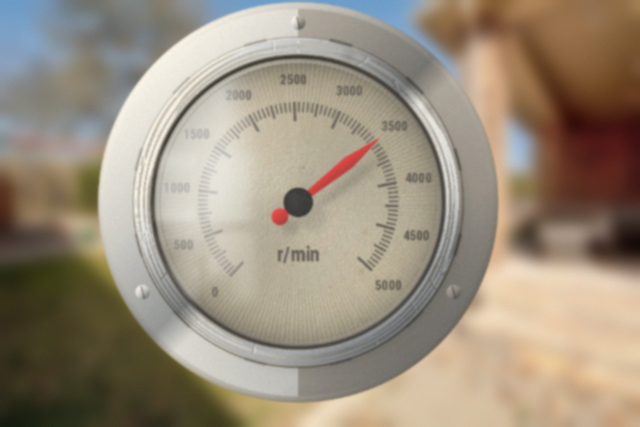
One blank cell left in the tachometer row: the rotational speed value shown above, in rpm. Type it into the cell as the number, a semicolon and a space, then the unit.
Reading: 3500; rpm
